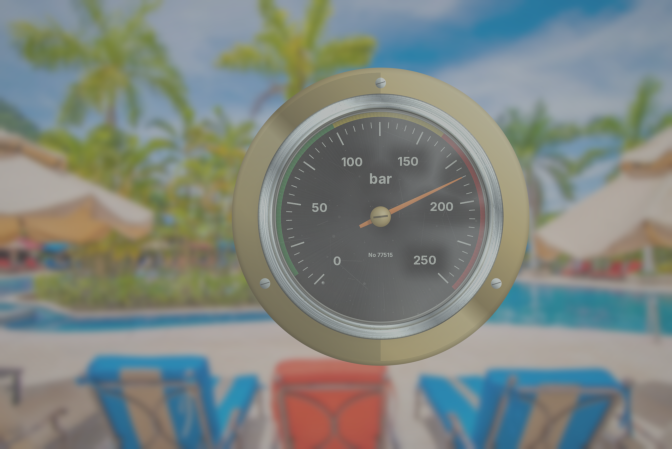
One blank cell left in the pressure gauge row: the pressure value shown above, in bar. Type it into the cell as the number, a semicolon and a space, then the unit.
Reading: 185; bar
